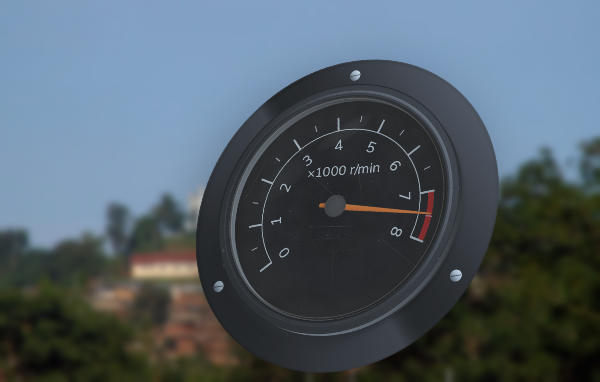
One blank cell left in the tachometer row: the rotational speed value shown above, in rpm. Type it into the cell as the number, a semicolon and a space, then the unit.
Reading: 7500; rpm
